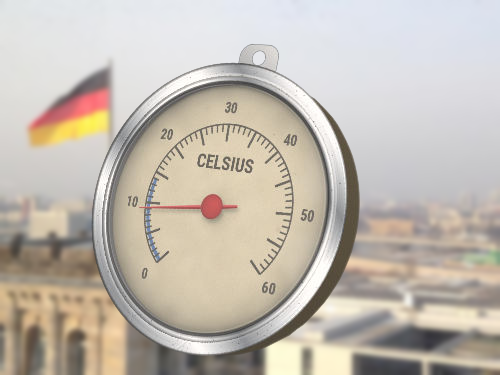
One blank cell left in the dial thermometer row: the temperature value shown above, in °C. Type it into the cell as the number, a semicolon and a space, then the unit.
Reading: 9; °C
